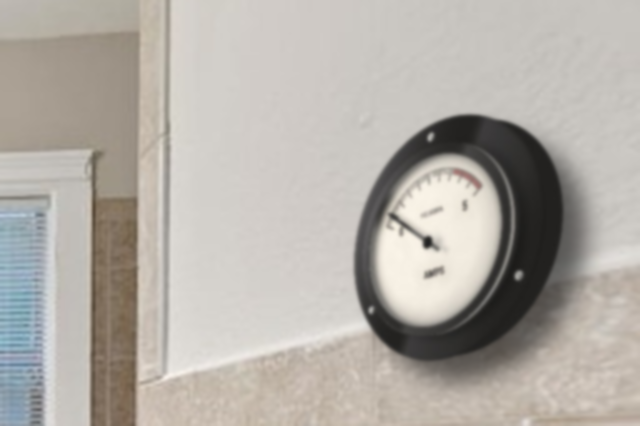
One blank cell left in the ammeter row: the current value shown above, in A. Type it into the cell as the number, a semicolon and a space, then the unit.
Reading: 0.5; A
